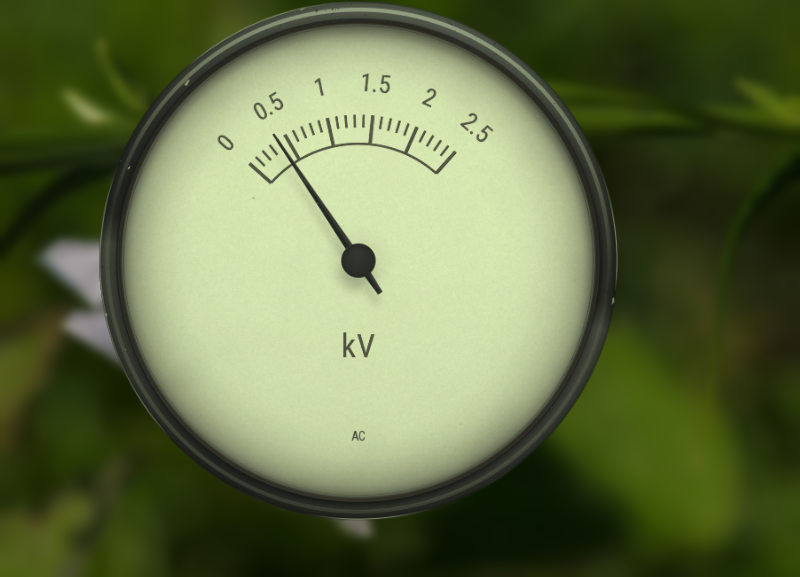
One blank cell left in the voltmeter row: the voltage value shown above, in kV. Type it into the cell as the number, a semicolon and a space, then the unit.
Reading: 0.4; kV
